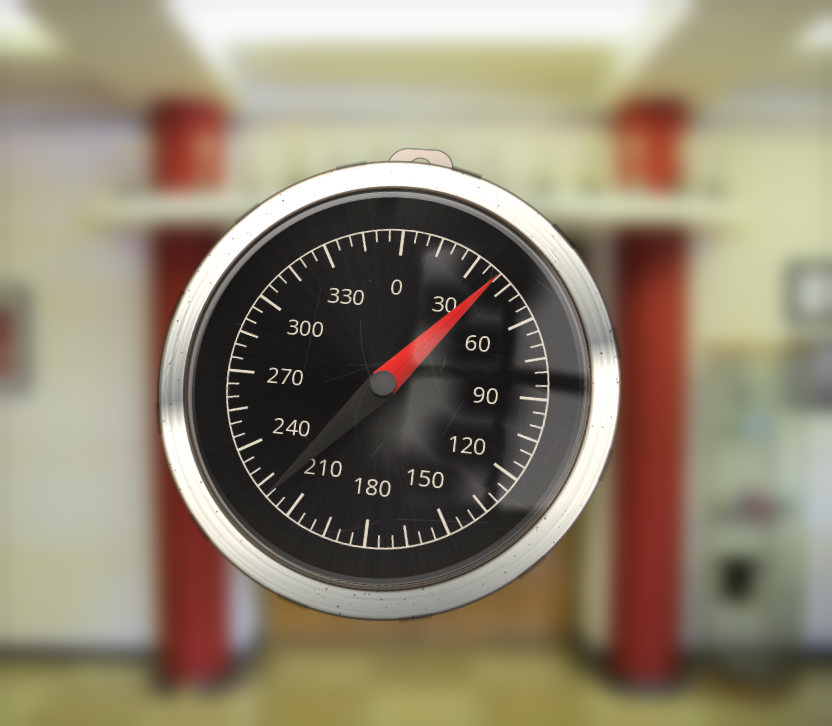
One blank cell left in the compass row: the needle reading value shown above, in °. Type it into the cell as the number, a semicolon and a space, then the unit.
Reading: 40; °
